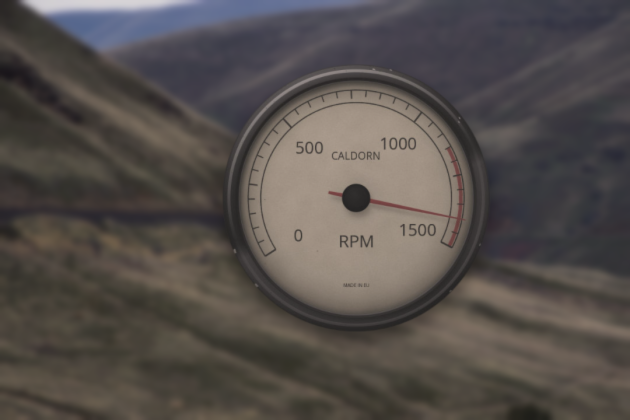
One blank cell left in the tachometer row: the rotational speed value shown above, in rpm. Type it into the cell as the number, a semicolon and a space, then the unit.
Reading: 1400; rpm
